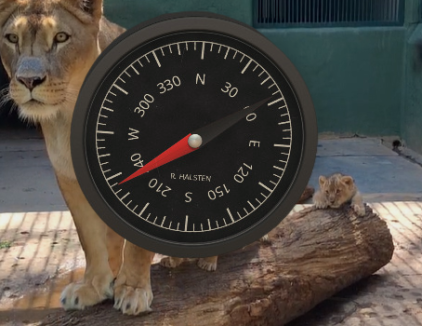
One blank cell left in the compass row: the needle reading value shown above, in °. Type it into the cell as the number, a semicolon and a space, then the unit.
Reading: 235; °
